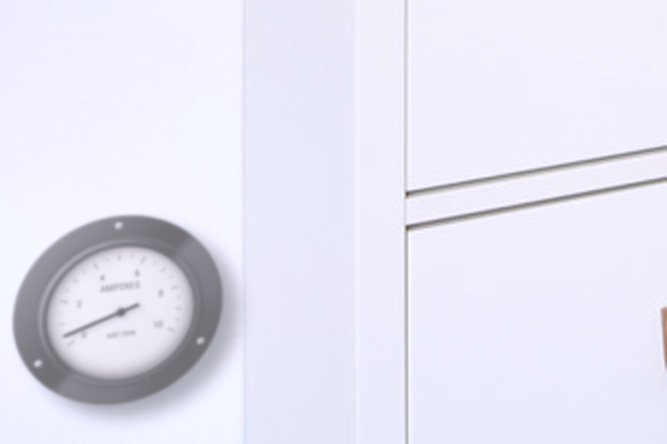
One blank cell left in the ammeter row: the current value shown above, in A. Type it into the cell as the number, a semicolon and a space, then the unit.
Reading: 0.5; A
